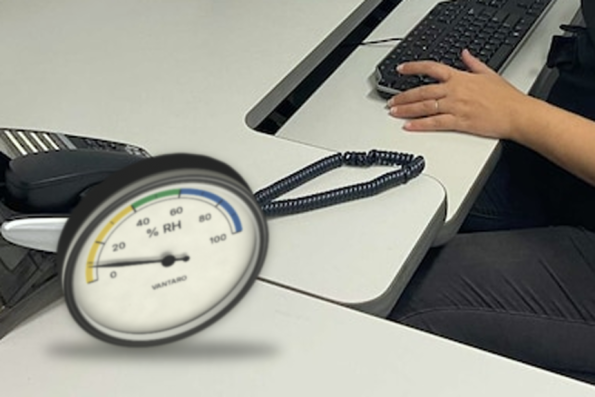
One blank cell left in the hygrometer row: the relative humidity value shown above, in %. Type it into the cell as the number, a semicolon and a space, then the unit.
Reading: 10; %
